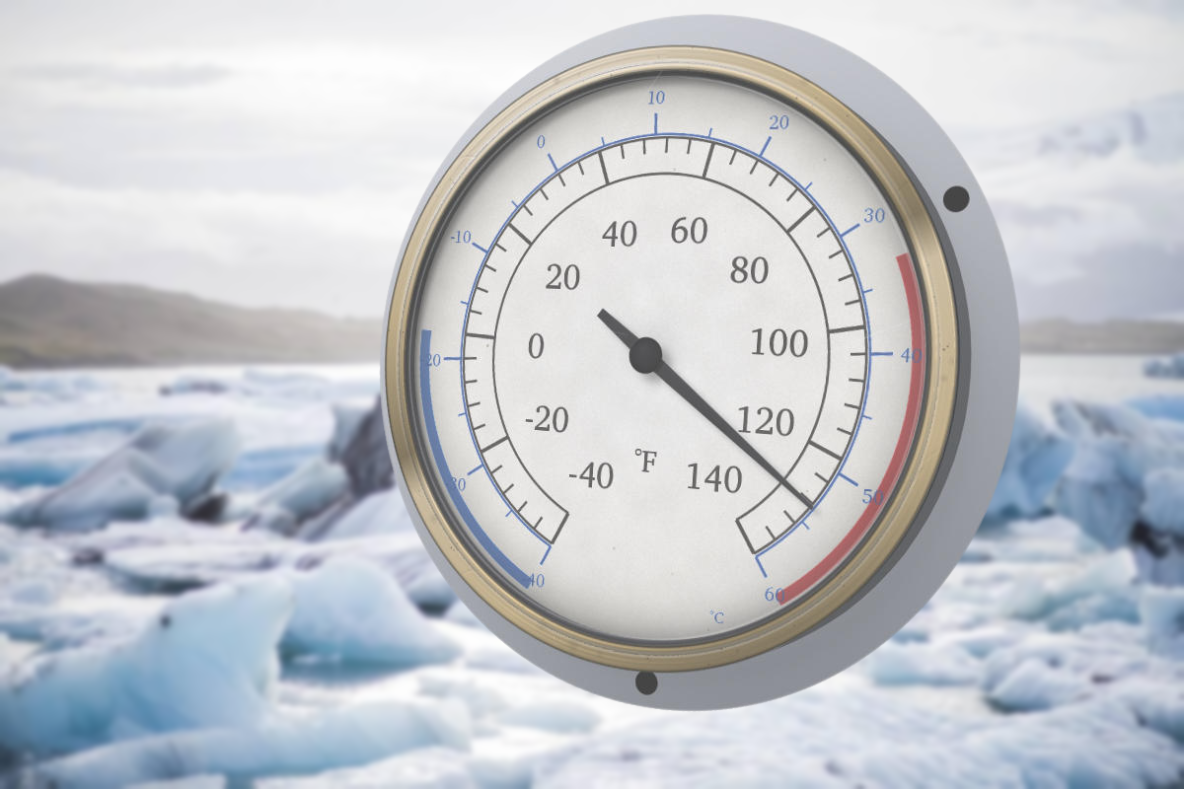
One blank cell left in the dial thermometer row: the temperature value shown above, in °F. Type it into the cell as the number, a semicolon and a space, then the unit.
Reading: 128; °F
